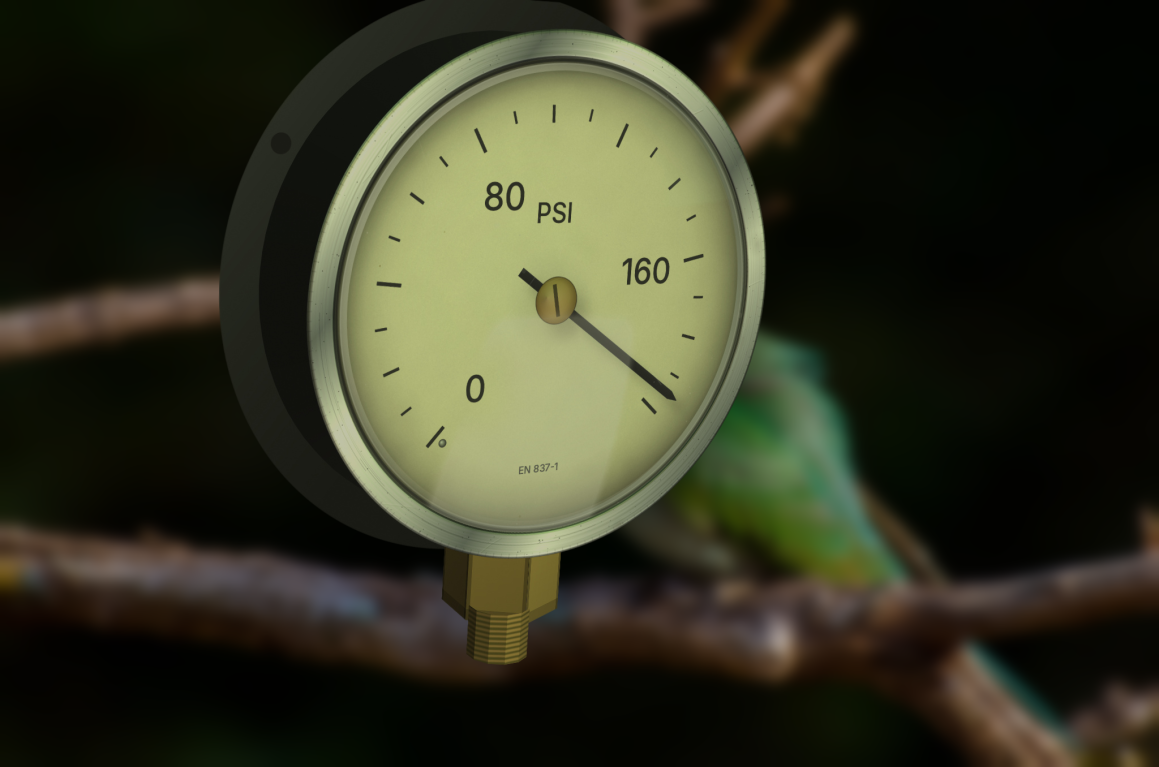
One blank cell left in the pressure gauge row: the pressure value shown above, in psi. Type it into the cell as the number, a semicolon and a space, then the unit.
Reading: 195; psi
